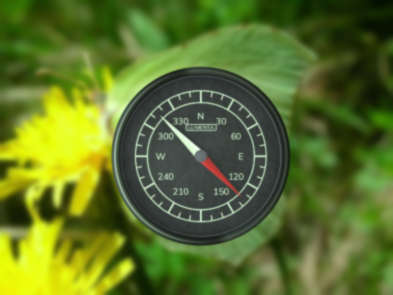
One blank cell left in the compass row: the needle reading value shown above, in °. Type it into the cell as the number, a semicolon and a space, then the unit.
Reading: 135; °
